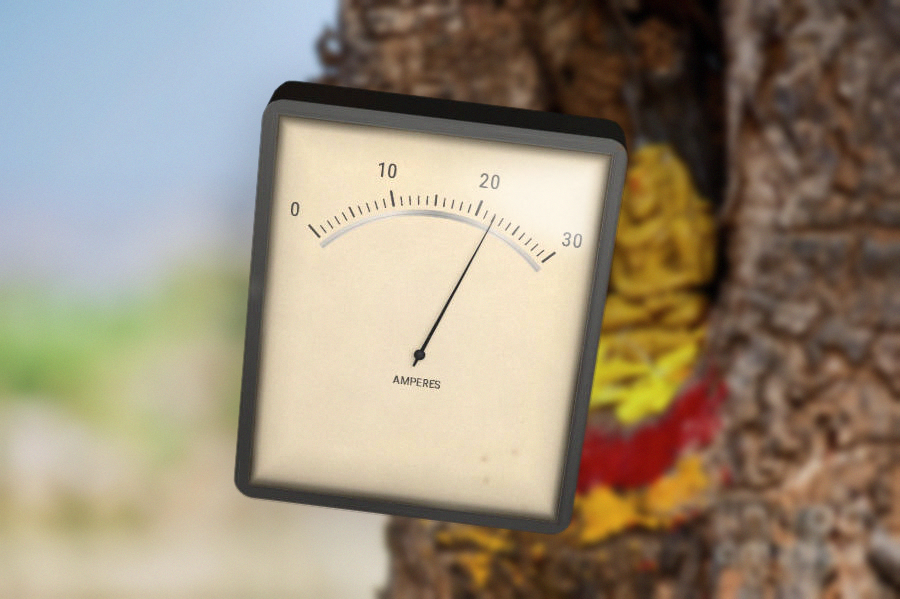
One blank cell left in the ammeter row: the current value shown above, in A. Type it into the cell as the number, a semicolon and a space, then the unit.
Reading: 22; A
